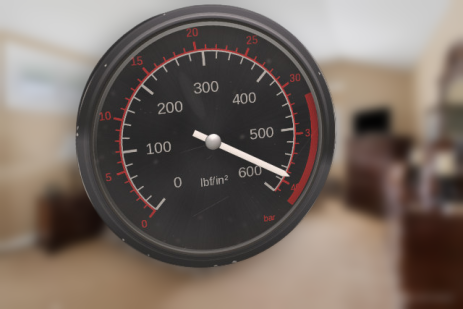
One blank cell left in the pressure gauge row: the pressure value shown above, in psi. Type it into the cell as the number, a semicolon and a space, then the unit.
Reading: 570; psi
